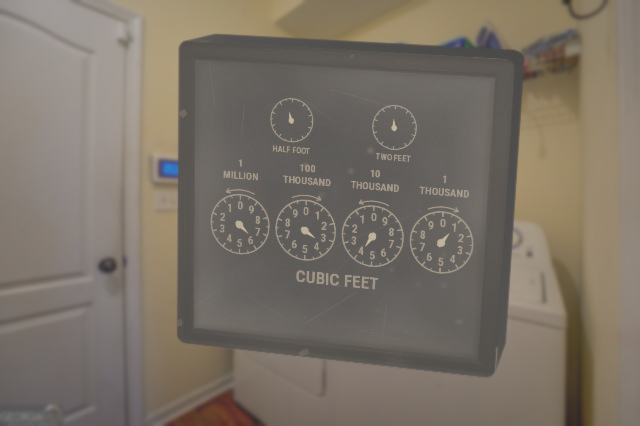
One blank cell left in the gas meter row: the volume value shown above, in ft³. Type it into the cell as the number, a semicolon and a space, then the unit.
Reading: 634100; ft³
